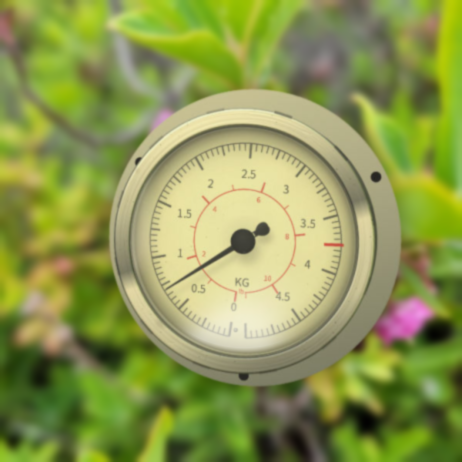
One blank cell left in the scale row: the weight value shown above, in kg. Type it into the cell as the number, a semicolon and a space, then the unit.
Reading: 0.7; kg
